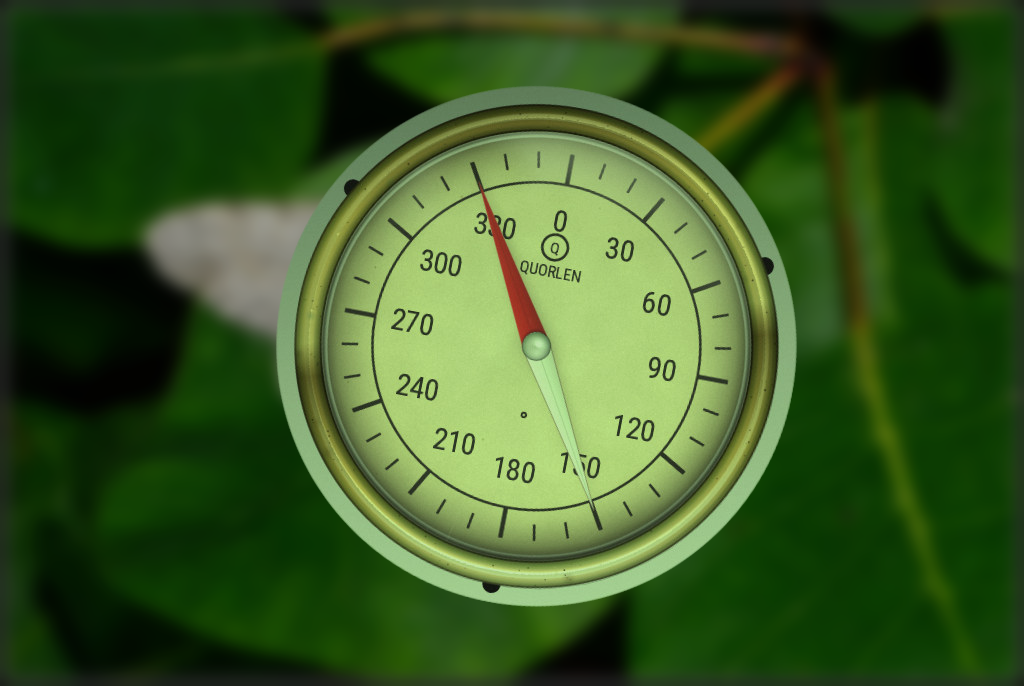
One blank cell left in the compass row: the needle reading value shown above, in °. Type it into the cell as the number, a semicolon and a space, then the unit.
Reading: 330; °
